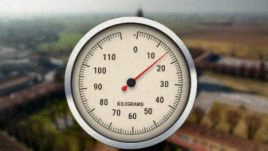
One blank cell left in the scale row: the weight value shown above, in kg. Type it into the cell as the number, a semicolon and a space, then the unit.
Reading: 15; kg
